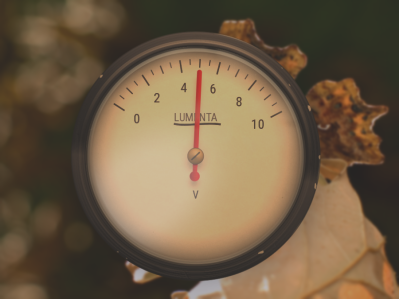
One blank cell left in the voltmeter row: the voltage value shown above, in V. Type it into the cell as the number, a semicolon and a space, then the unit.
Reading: 5; V
